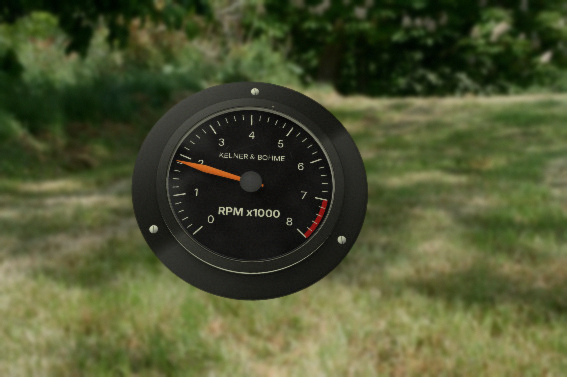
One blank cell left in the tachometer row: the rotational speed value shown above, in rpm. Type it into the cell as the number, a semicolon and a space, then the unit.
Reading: 1800; rpm
